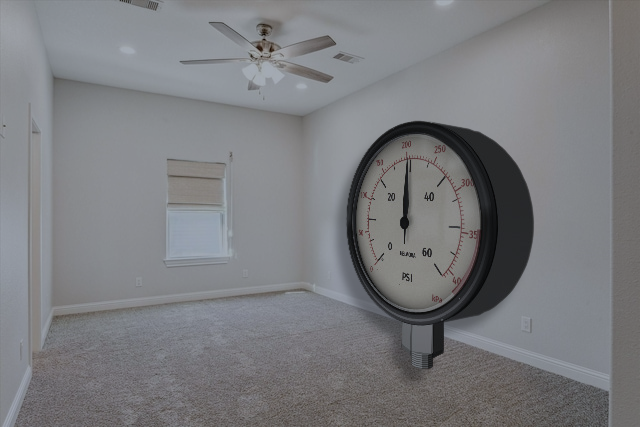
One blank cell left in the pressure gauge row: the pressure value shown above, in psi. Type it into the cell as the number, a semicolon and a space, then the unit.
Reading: 30; psi
